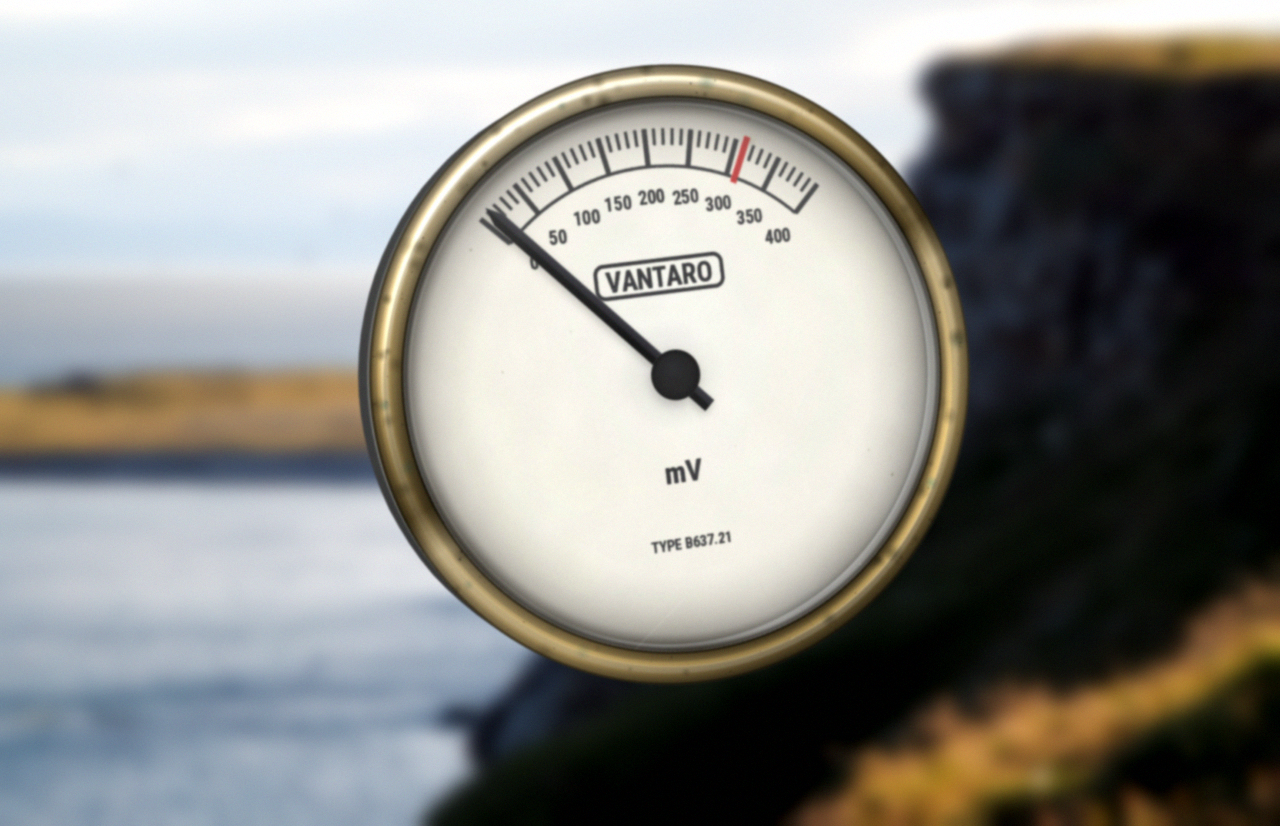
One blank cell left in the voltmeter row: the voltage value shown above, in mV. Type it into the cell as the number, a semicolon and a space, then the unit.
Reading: 10; mV
